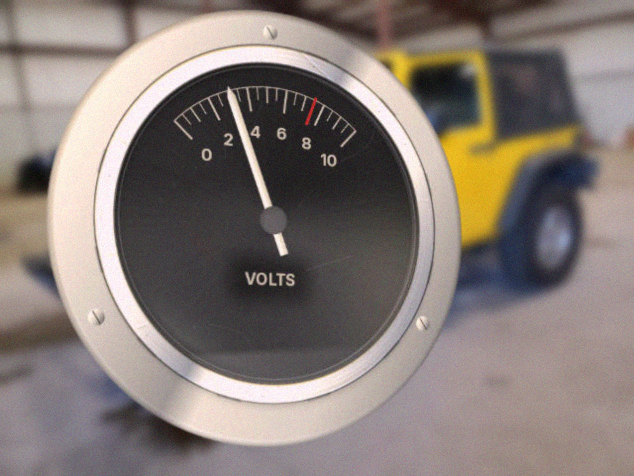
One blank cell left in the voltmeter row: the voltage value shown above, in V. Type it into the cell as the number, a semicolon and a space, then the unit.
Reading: 3; V
